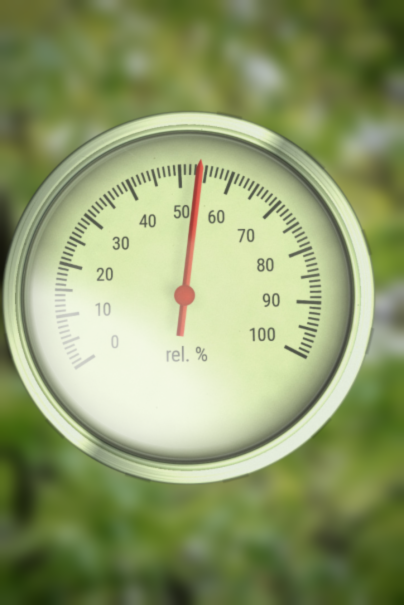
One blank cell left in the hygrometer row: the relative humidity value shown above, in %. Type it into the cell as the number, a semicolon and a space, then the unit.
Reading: 54; %
